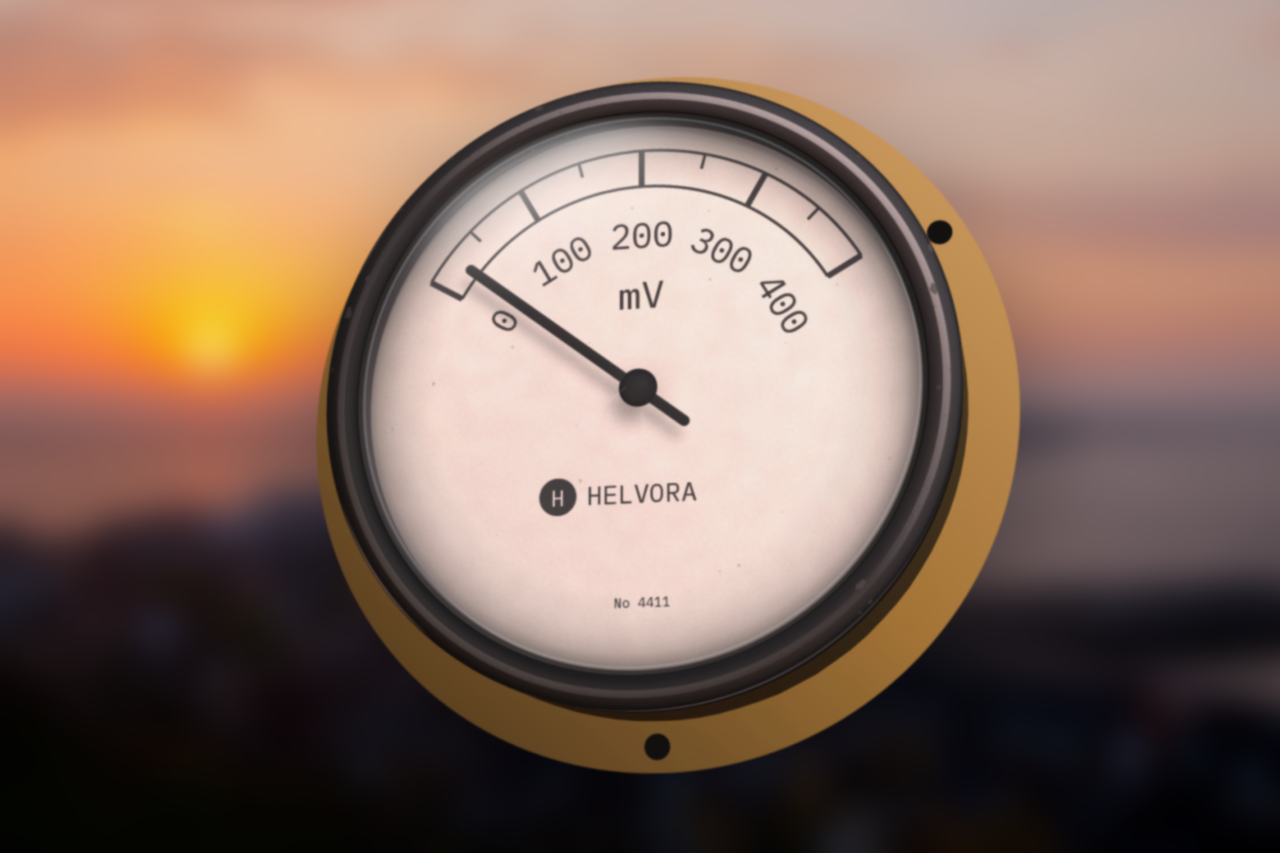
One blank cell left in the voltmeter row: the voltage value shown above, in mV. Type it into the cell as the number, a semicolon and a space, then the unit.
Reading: 25; mV
